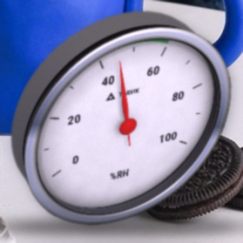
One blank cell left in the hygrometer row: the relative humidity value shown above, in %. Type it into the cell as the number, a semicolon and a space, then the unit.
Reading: 45; %
